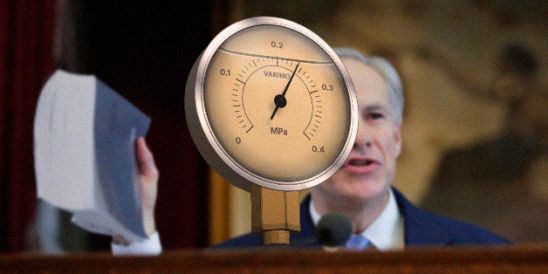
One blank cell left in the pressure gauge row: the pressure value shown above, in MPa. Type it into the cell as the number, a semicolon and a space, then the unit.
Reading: 0.24; MPa
